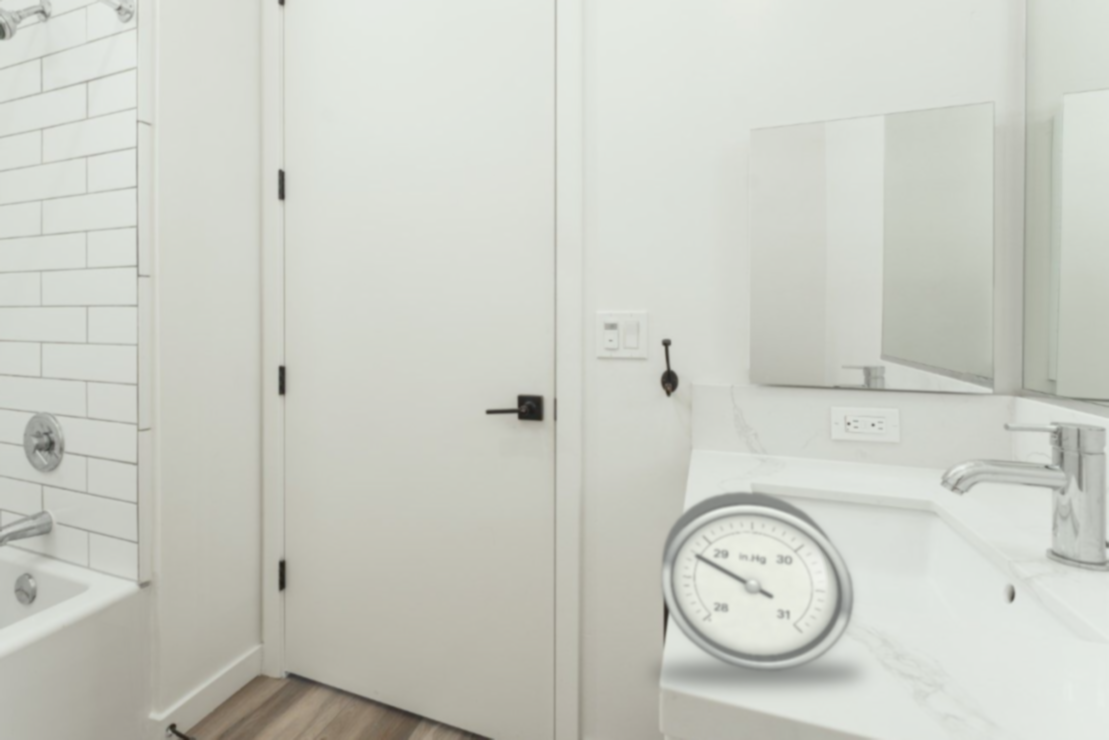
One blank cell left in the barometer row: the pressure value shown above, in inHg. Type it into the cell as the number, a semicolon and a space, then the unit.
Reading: 28.8; inHg
